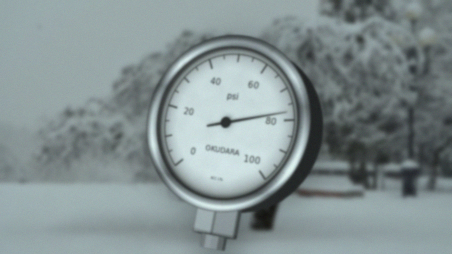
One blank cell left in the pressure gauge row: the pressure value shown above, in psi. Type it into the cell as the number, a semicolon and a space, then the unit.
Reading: 77.5; psi
